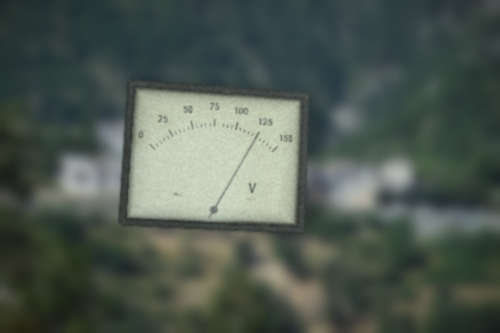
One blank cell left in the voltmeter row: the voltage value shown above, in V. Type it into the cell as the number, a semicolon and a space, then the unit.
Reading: 125; V
